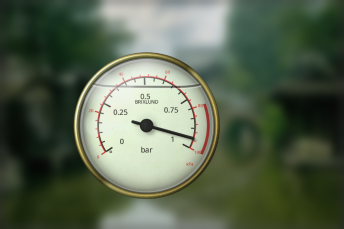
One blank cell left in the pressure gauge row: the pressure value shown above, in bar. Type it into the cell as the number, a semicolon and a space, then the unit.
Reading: 0.95; bar
